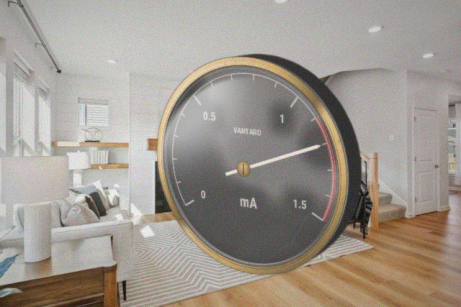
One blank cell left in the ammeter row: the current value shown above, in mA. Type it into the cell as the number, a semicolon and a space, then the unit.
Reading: 1.2; mA
